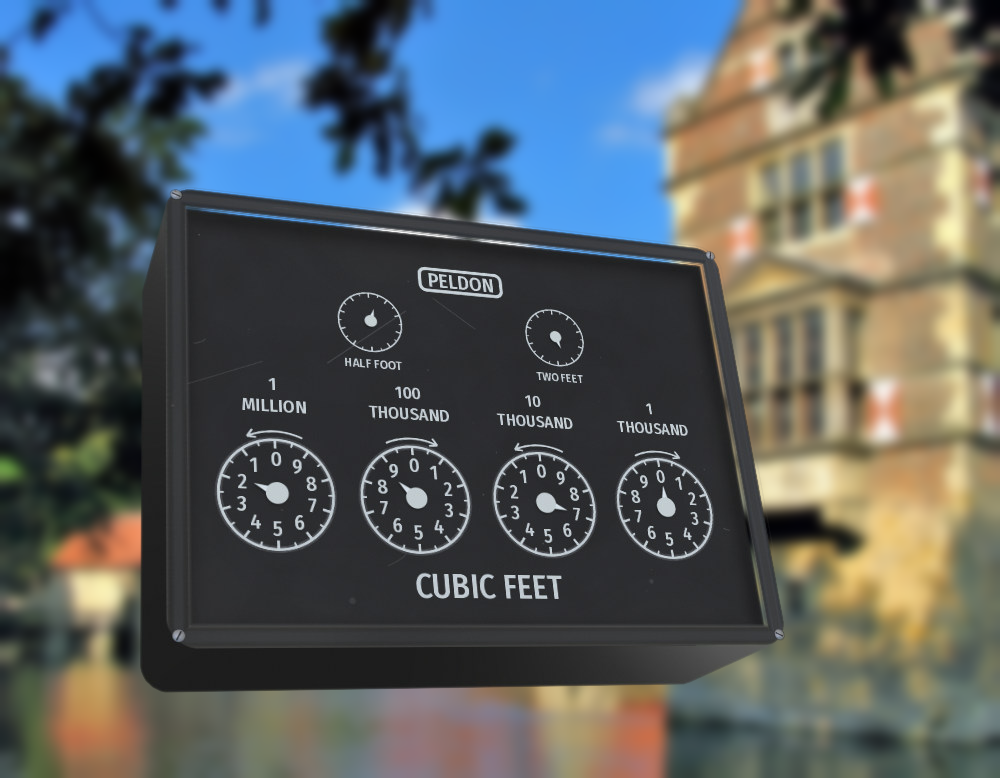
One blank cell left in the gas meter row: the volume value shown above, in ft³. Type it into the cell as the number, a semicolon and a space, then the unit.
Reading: 187000; ft³
